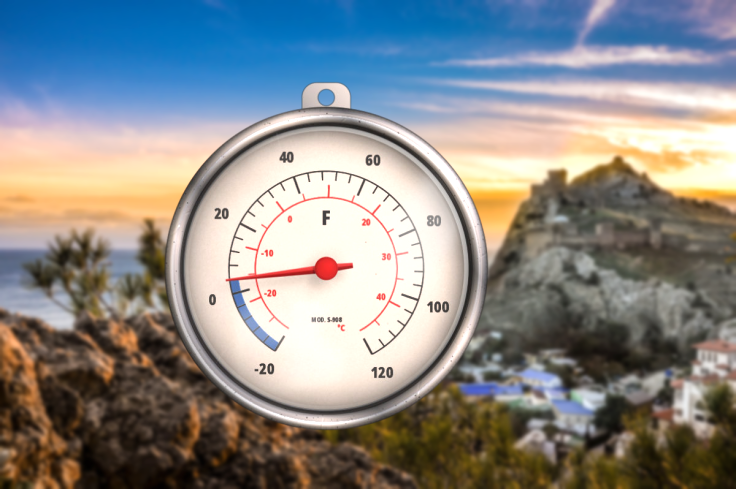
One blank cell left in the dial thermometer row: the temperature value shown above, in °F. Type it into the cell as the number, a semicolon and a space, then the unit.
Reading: 4; °F
